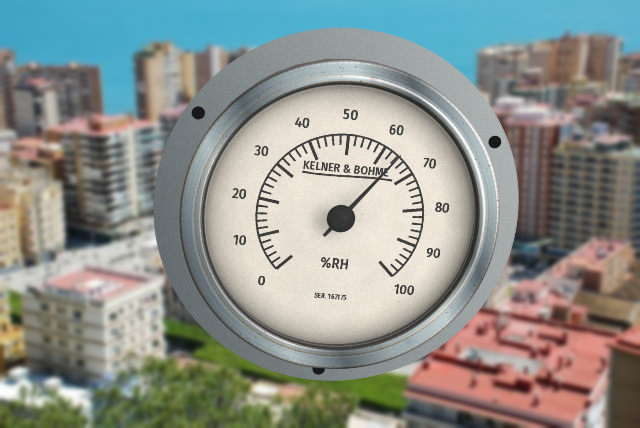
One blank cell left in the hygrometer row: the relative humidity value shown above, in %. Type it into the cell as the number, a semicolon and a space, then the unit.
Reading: 64; %
